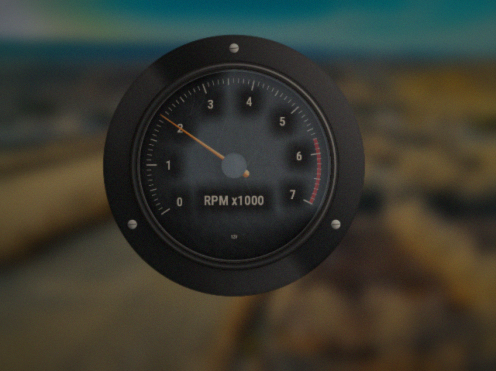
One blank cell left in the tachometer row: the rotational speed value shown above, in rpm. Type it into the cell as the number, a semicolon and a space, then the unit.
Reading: 2000; rpm
